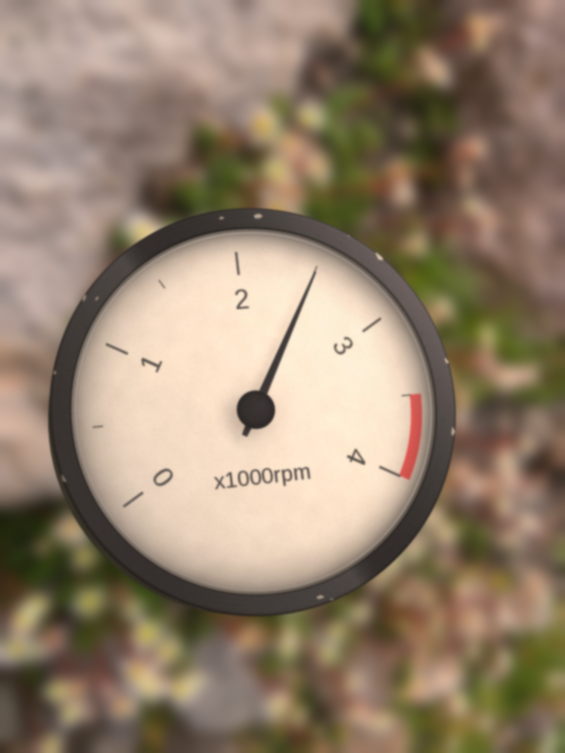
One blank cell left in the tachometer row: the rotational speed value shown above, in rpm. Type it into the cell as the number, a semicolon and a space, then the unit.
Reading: 2500; rpm
